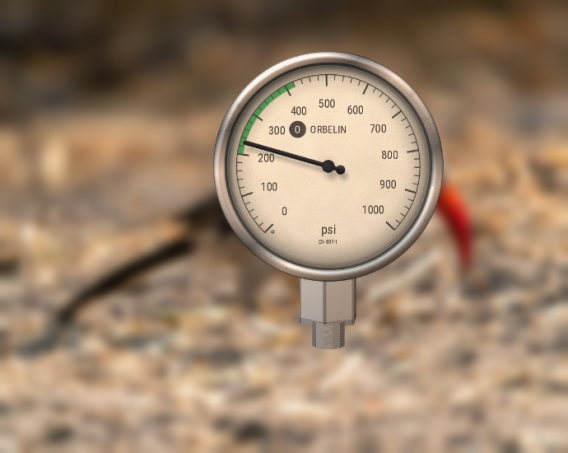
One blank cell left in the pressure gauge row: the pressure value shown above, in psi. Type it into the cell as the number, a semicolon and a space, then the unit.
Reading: 230; psi
